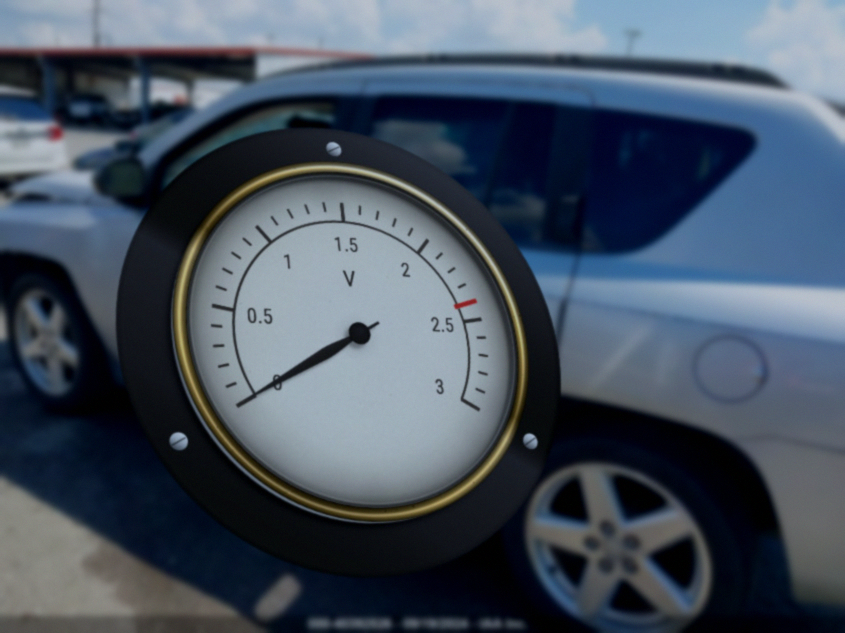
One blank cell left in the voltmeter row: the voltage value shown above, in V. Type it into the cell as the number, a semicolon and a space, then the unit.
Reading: 0; V
